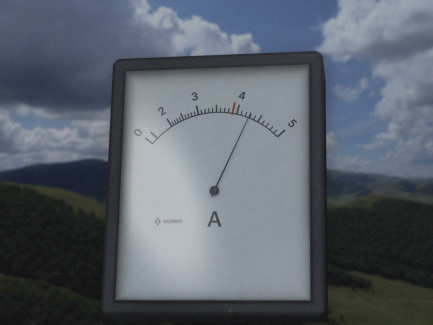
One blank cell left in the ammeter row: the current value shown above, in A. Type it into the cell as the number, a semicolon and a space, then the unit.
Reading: 4.3; A
